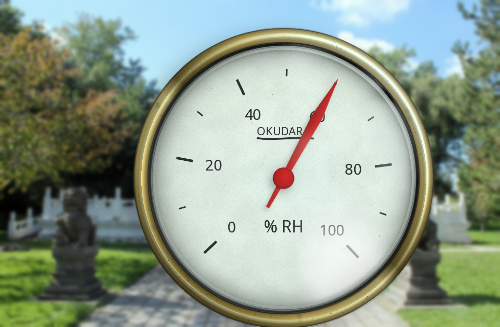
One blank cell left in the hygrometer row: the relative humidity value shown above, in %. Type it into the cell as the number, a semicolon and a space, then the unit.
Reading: 60; %
